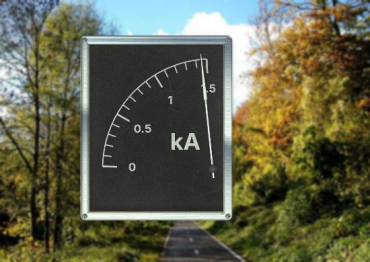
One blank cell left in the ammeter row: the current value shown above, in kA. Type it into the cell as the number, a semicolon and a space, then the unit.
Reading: 1.45; kA
